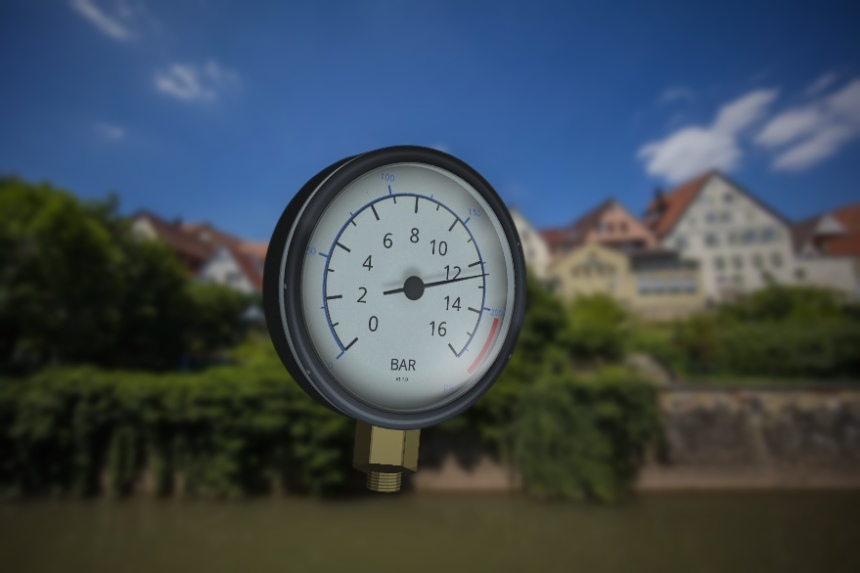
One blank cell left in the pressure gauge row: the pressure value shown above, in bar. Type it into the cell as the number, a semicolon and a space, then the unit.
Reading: 12.5; bar
